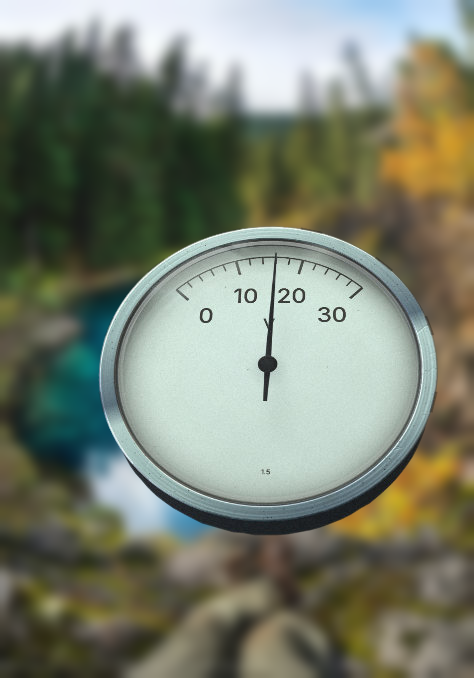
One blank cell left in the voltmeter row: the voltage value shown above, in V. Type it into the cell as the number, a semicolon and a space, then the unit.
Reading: 16; V
